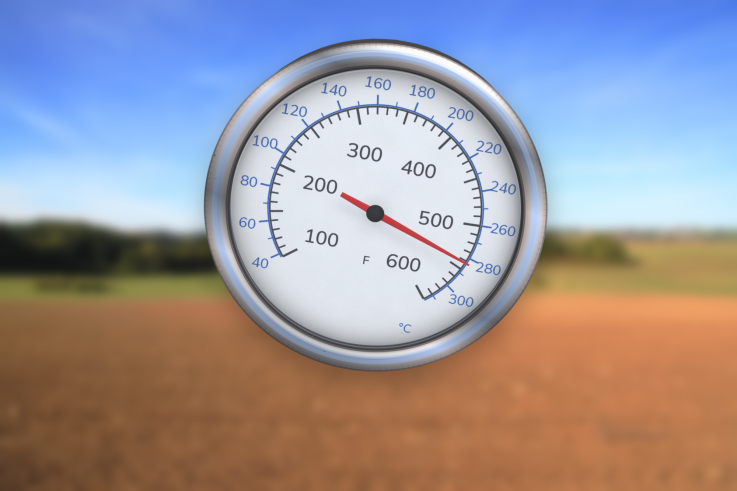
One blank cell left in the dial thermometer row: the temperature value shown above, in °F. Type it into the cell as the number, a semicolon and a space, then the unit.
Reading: 540; °F
